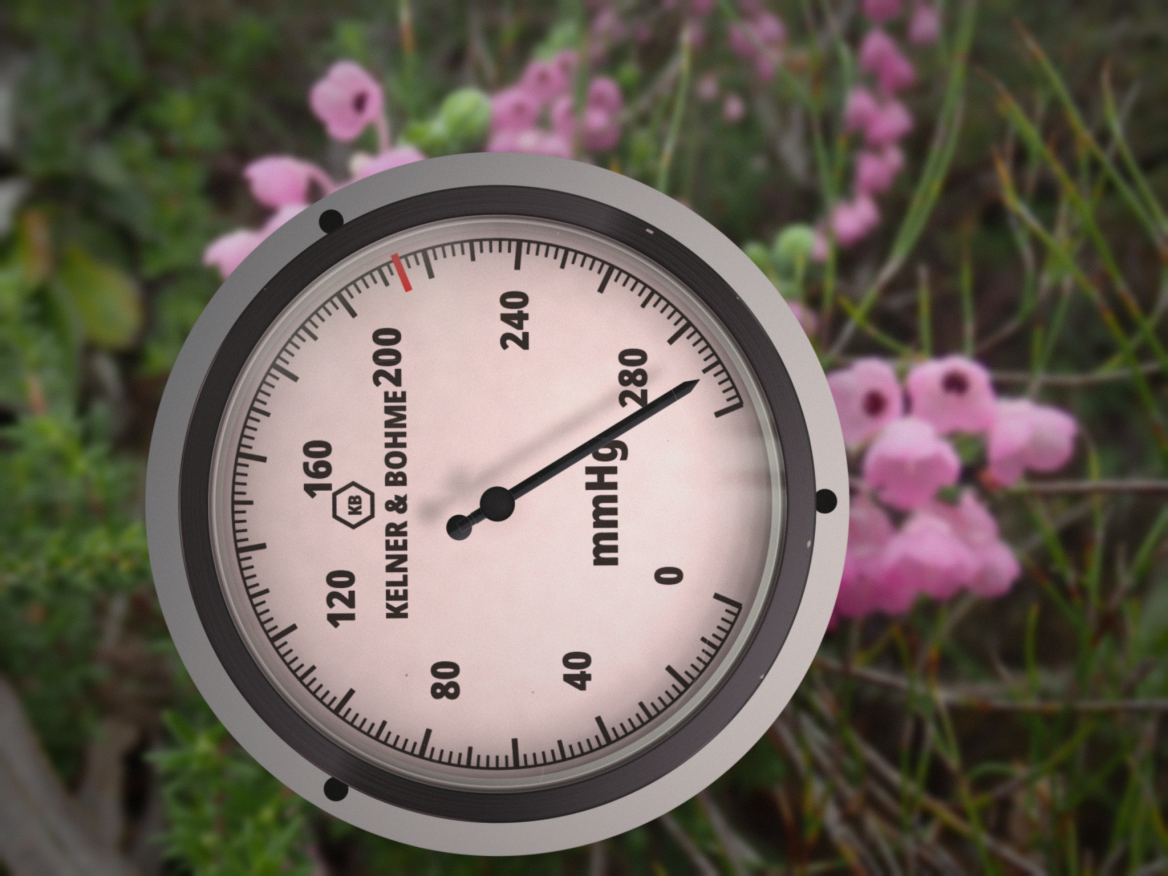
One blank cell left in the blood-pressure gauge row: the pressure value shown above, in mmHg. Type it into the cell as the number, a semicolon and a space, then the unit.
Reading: 291; mmHg
